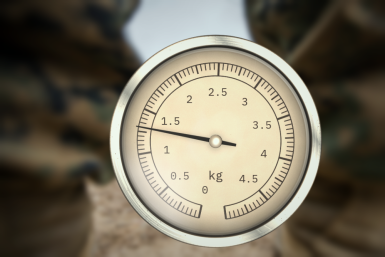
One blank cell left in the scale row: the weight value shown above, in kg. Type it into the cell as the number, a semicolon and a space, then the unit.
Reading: 1.3; kg
